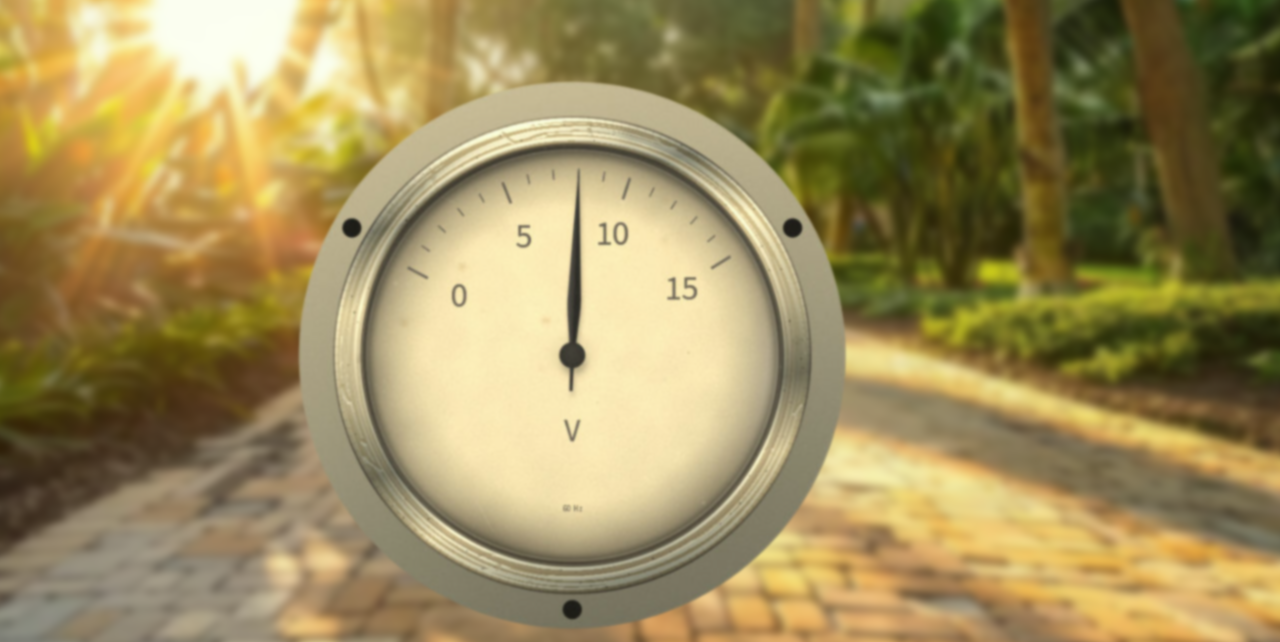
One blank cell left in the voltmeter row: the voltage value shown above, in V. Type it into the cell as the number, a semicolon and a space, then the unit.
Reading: 8; V
